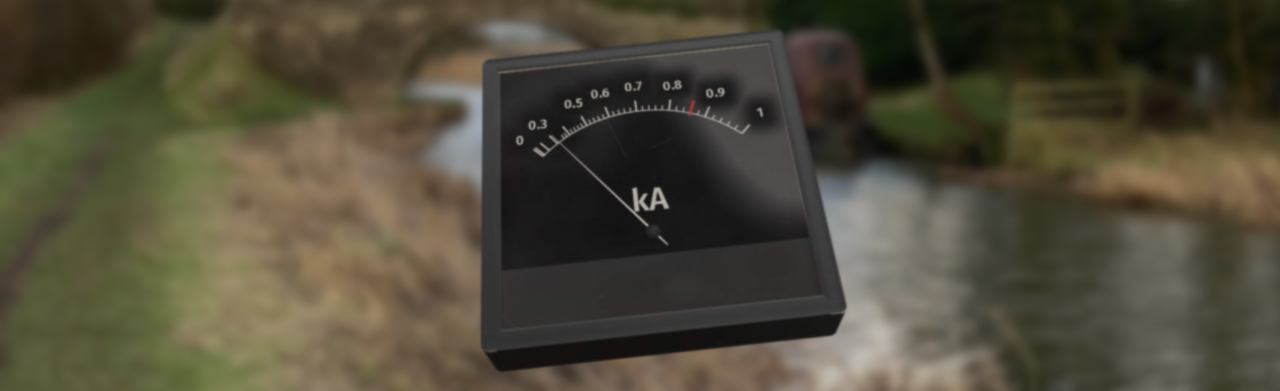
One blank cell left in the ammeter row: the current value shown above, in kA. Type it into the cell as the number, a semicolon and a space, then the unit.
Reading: 0.3; kA
